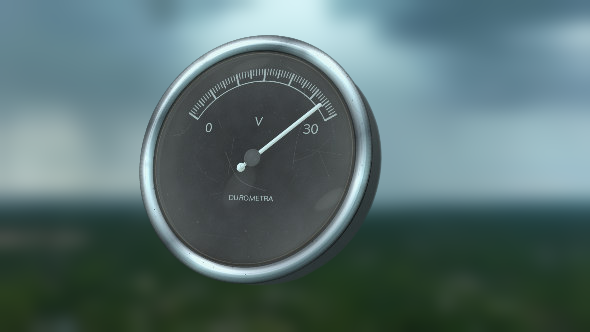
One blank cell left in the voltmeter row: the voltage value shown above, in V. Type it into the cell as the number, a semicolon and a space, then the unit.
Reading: 27.5; V
